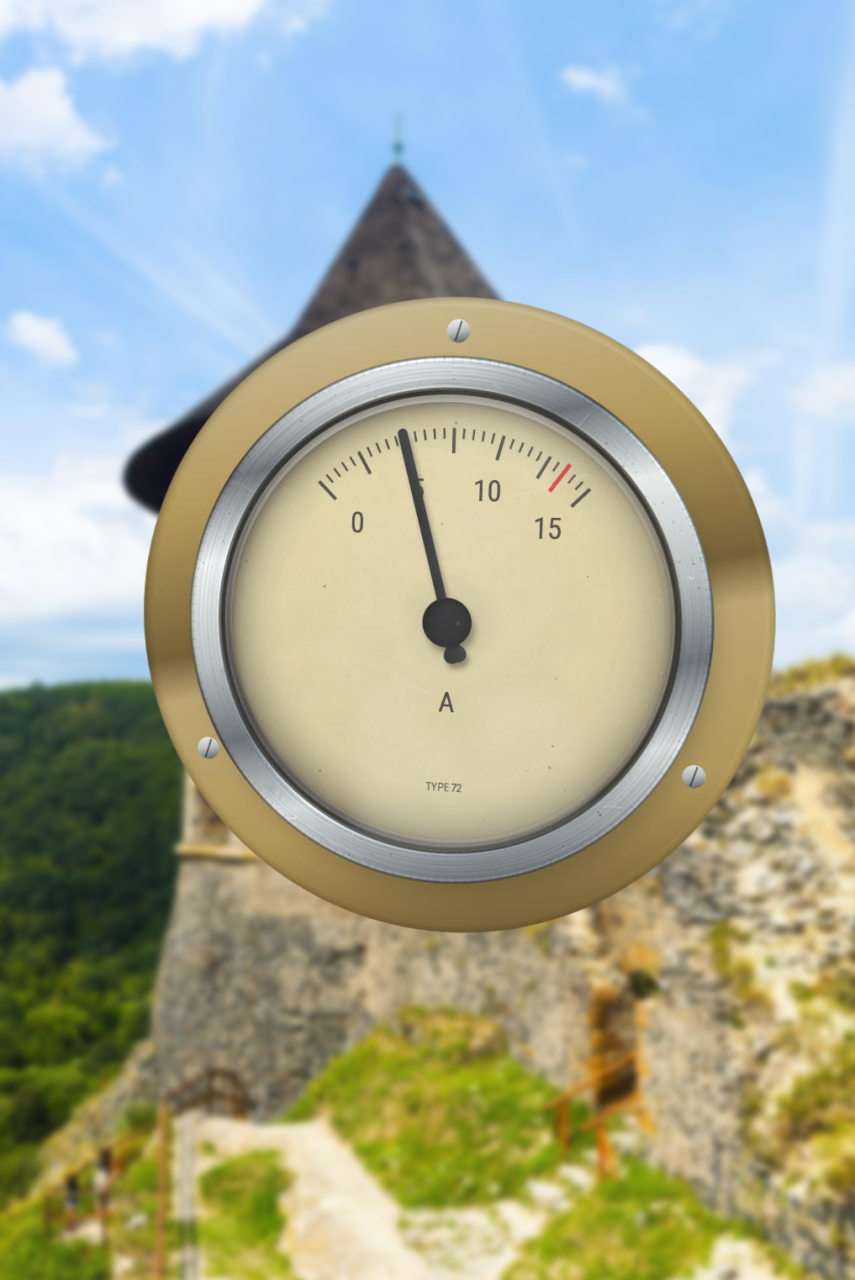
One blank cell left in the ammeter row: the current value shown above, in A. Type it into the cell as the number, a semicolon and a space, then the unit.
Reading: 5; A
